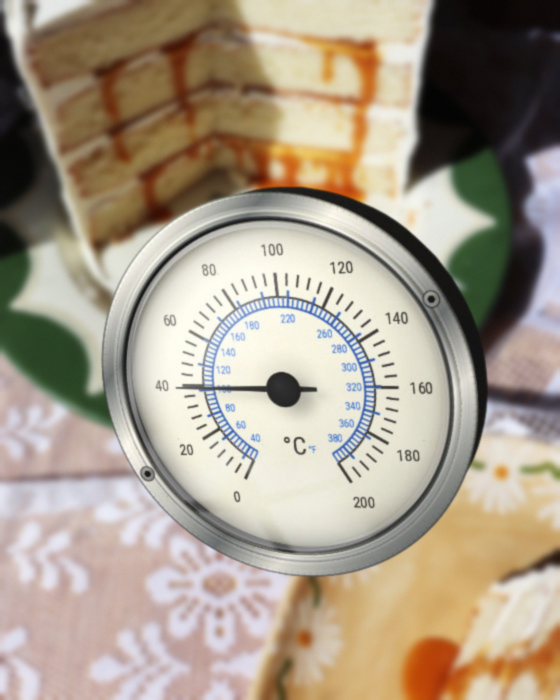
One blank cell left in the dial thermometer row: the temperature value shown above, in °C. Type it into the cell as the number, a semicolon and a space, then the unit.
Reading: 40; °C
